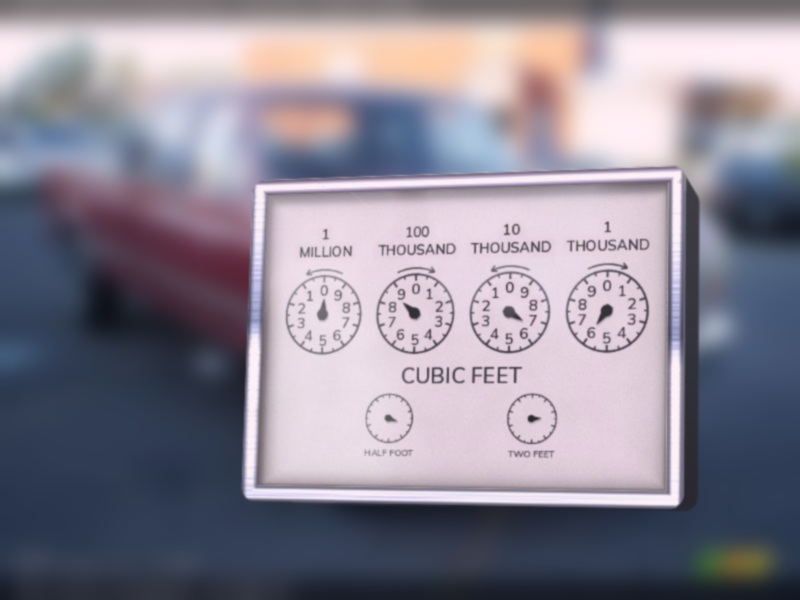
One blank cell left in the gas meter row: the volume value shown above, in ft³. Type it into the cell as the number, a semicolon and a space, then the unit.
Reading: 986600; ft³
